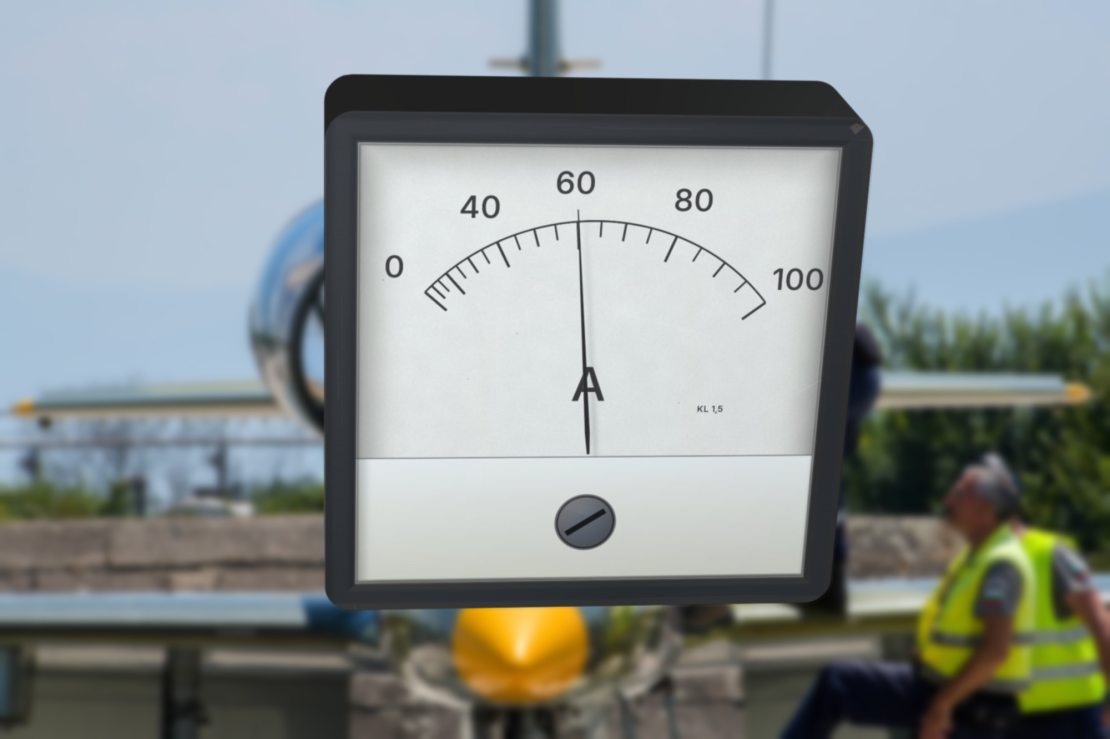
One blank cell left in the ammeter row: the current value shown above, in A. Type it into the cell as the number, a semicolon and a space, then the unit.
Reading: 60; A
